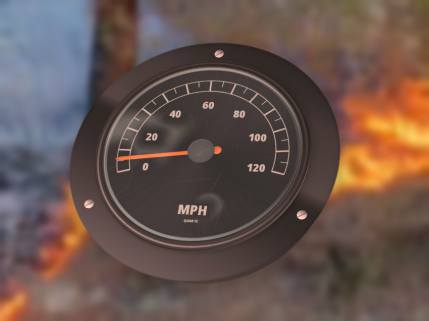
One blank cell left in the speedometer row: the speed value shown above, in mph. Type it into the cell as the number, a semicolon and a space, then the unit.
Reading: 5; mph
